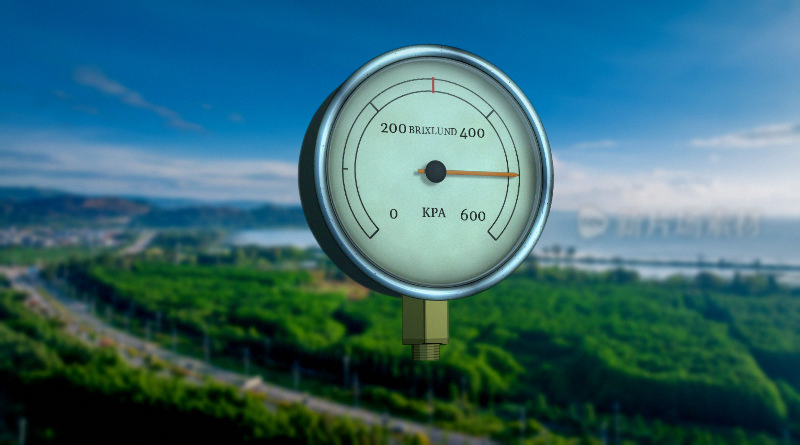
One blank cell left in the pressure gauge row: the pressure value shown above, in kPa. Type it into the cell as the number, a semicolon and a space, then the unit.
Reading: 500; kPa
